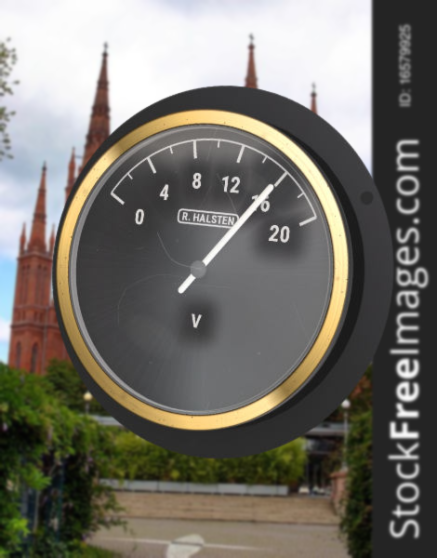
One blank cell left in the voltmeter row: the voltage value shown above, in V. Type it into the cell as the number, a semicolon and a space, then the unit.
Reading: 16; V
